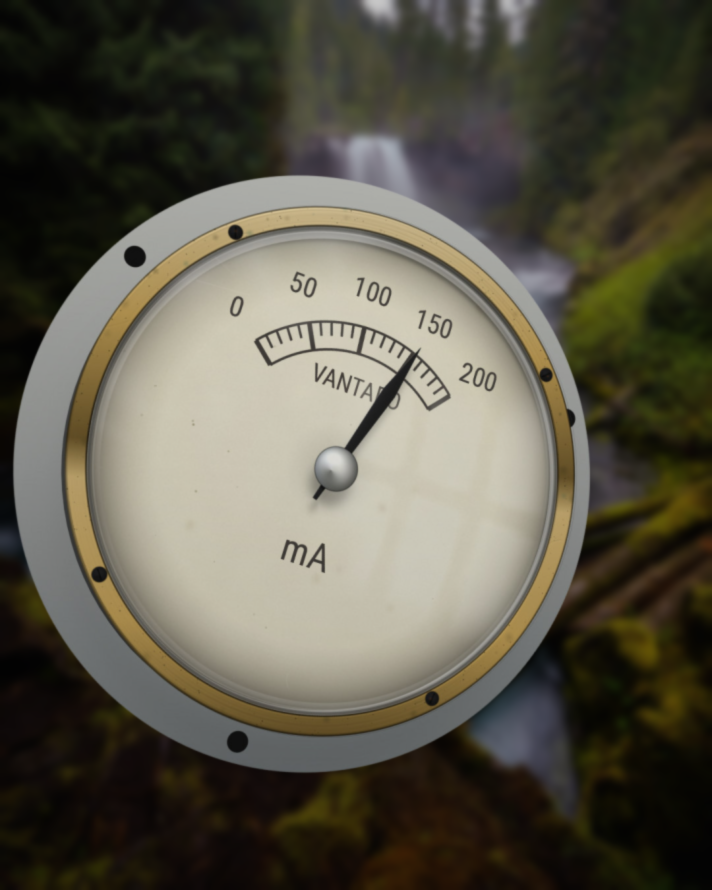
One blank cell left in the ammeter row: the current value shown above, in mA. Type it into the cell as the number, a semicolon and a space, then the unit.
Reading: 150; mA
